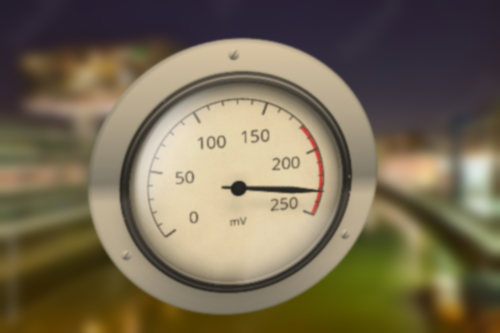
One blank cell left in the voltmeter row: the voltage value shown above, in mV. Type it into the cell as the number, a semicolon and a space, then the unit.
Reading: 230; mV
